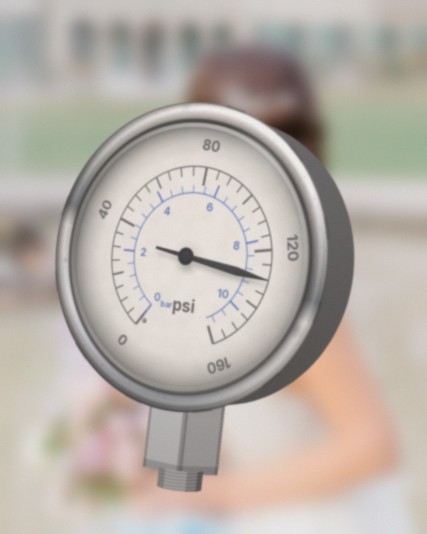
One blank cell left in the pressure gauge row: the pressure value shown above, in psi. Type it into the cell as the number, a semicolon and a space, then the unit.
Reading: 130; psi
